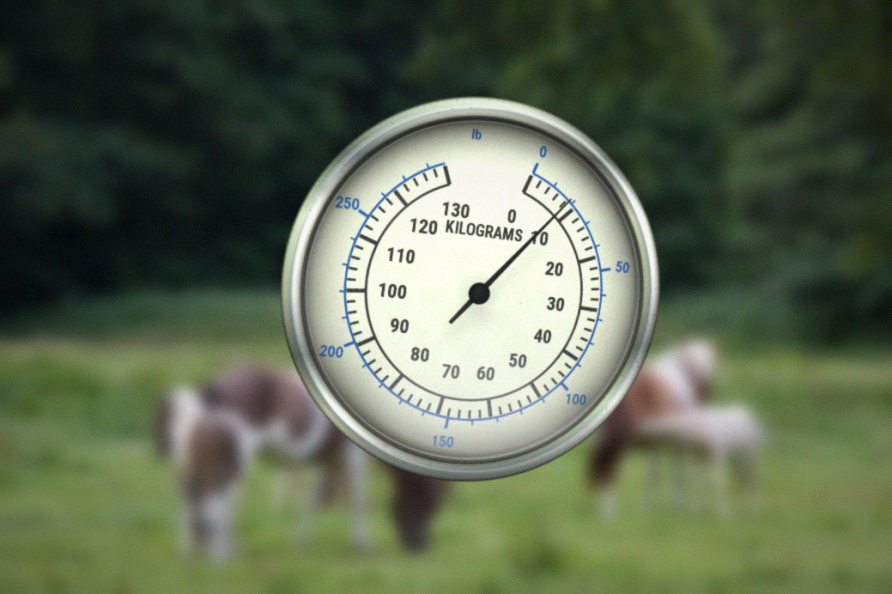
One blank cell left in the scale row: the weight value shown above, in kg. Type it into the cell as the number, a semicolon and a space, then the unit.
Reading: 8; kg
